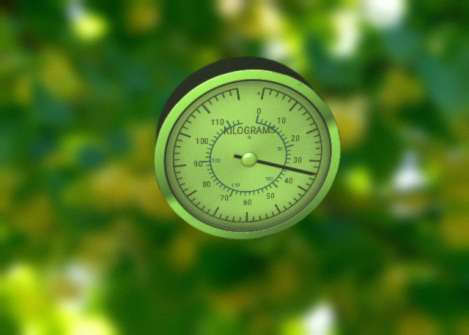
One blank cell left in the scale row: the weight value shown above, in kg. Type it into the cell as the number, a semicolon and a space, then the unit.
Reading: 34; kg
